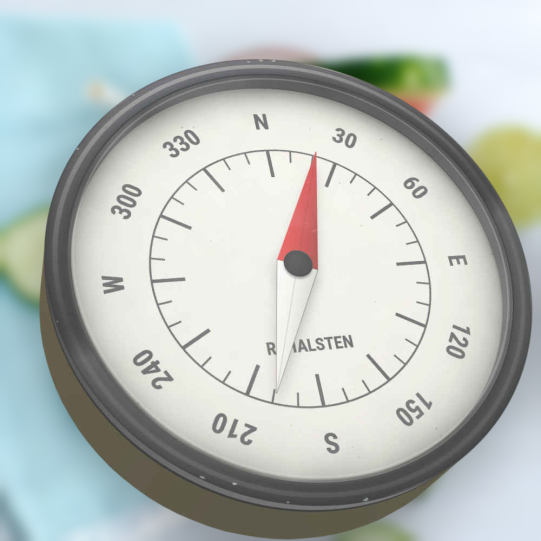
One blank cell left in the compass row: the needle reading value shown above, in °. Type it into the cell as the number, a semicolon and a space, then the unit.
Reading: 20; °
